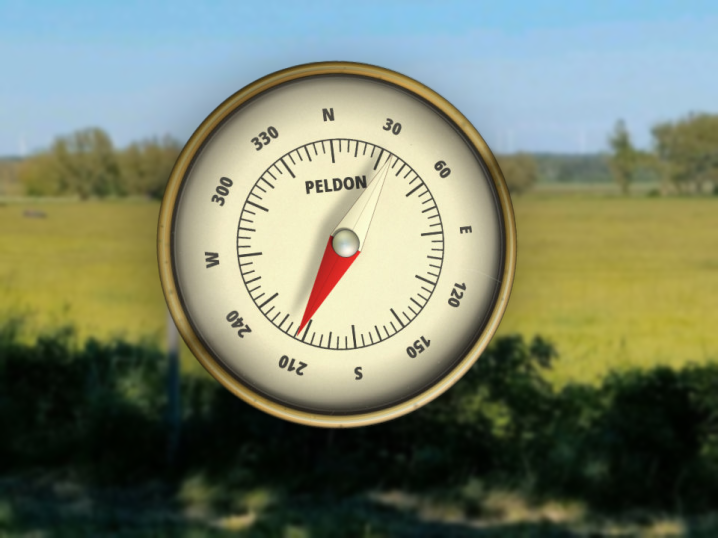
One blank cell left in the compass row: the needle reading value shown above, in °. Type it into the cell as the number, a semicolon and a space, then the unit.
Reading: 215; °
